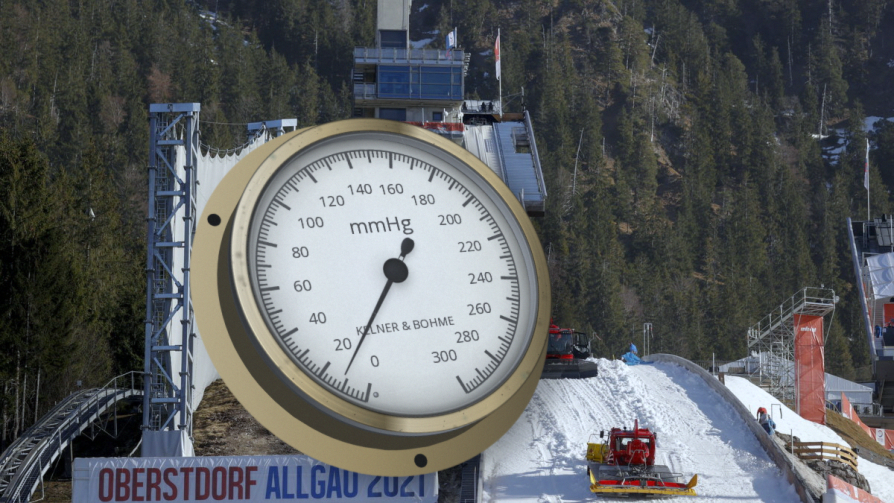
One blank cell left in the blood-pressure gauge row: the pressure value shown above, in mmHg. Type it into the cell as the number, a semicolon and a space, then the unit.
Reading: 12; mmHg
